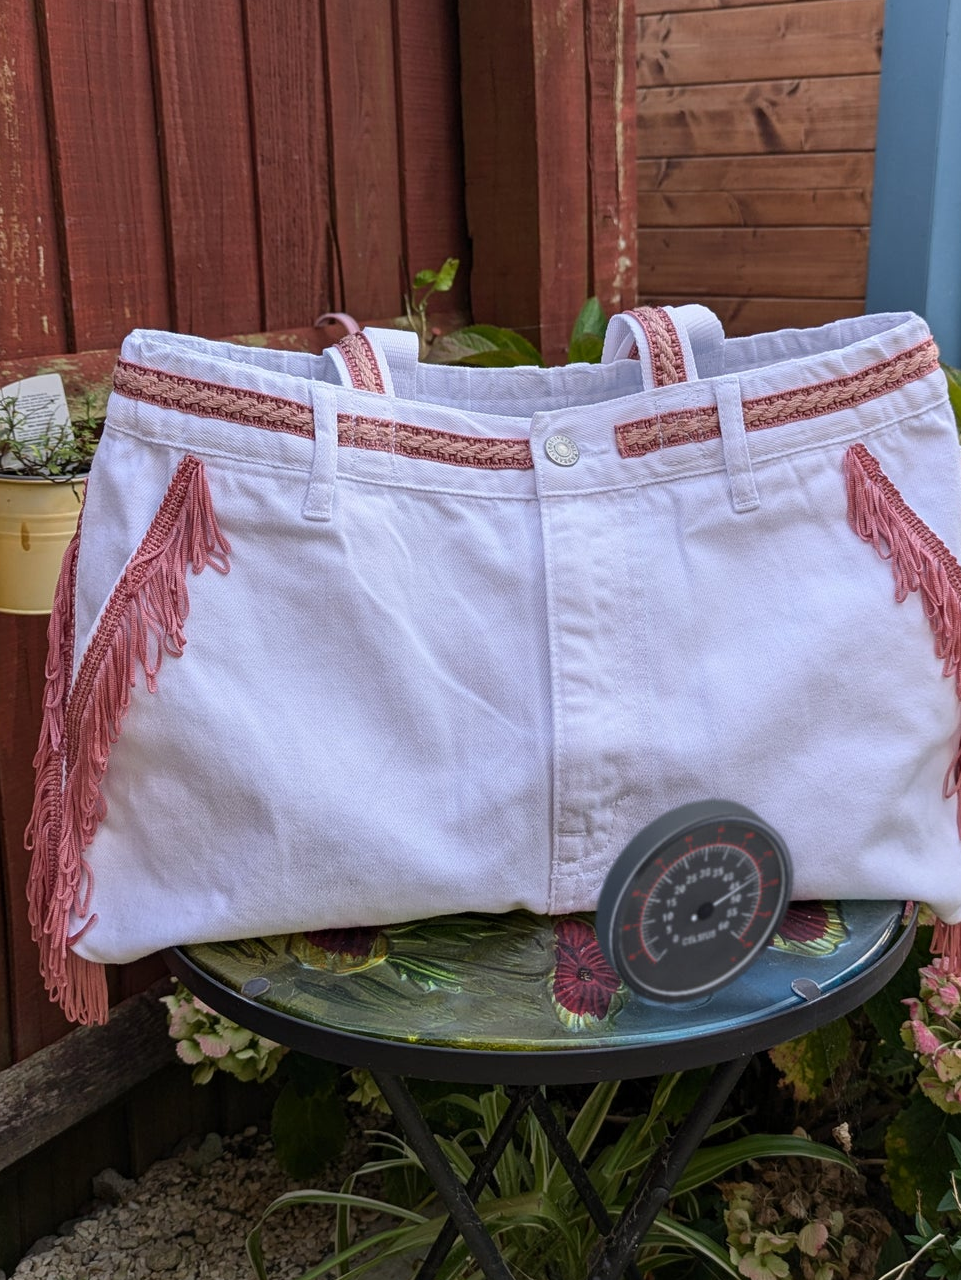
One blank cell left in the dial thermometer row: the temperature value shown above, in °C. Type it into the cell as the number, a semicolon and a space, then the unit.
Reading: 45; °C
